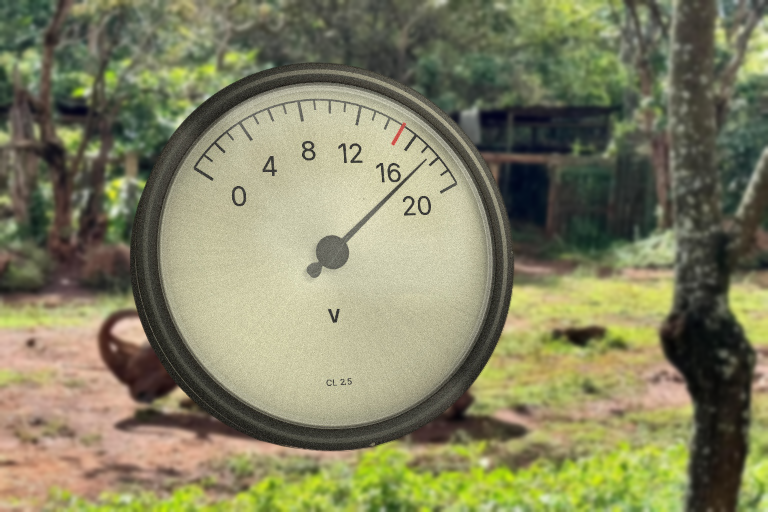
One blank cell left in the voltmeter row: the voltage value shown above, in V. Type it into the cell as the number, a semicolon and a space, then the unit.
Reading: 17.5; V
